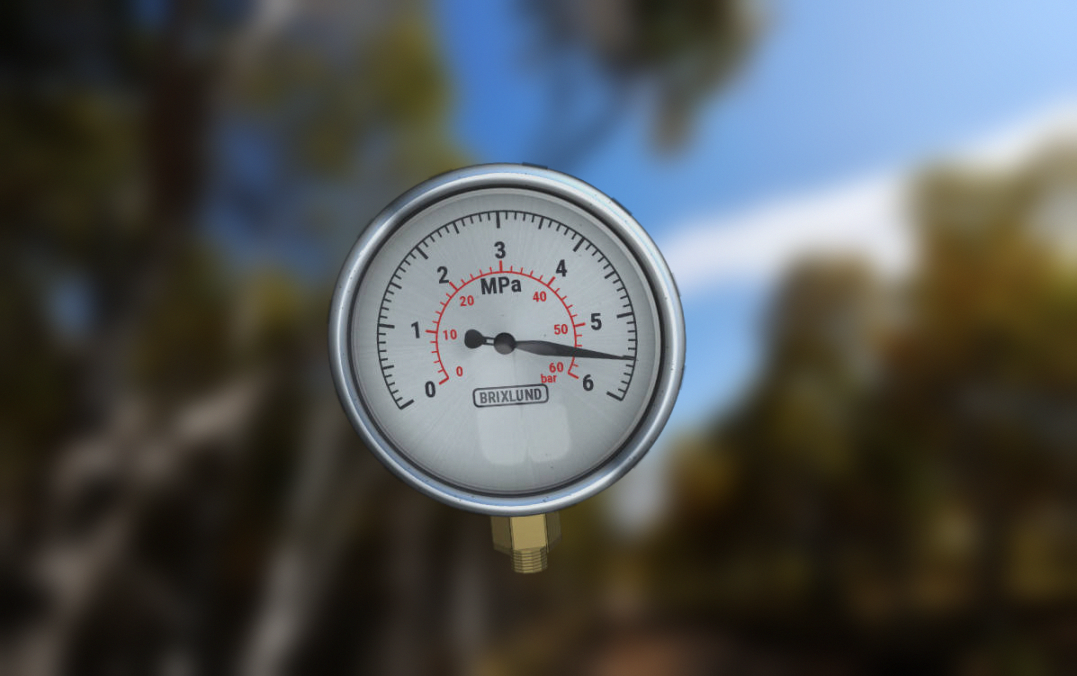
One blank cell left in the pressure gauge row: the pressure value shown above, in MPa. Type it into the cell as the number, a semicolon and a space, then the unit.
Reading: 5.5; MPa
